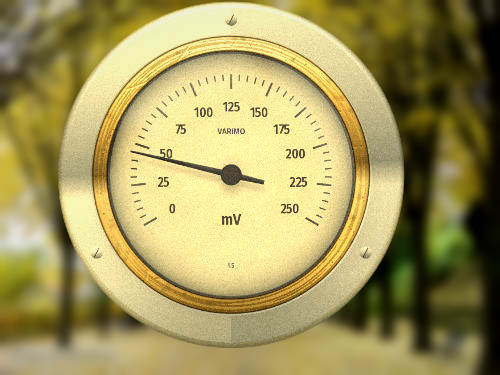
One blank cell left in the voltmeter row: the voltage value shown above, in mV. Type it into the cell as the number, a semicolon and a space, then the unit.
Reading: 45; mV
